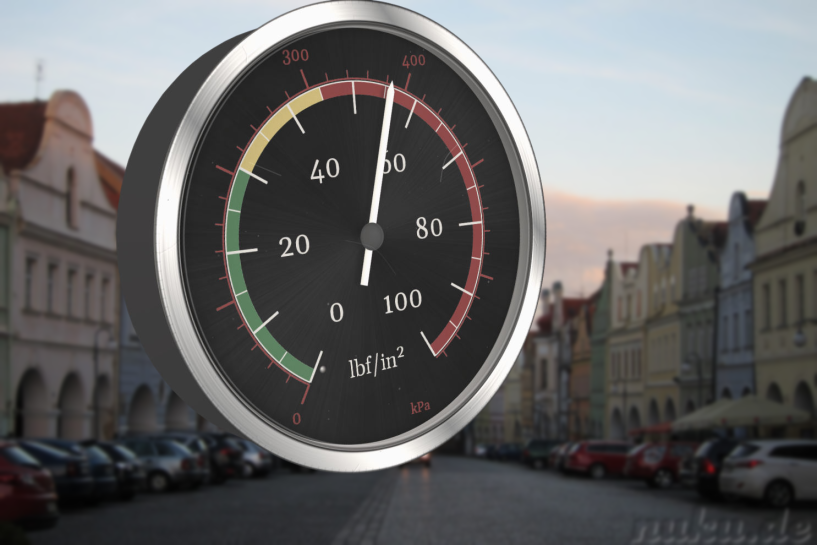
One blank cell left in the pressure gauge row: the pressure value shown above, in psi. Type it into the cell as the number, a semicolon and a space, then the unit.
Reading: 55; psi
